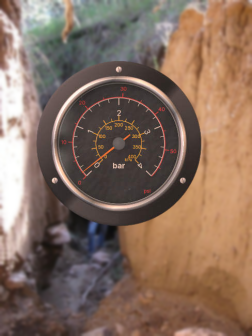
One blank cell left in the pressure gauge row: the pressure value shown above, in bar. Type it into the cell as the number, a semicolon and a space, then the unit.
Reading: 0.1; bar
